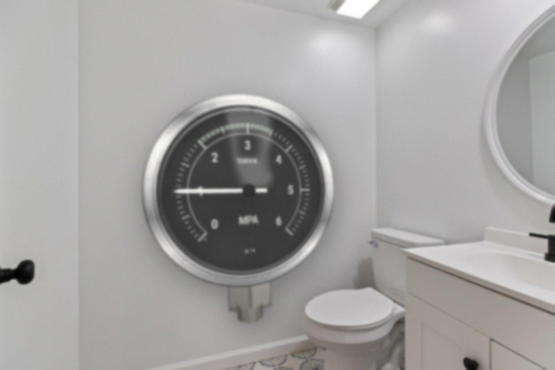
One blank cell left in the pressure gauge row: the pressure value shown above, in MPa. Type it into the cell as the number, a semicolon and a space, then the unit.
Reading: 1; MPa
